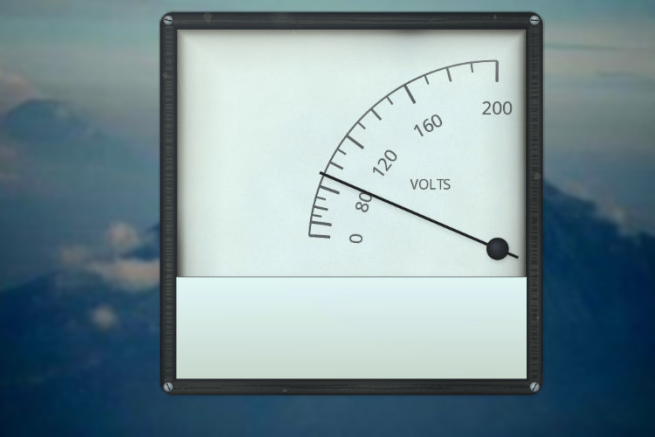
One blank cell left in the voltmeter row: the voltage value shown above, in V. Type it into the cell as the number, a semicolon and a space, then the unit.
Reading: 90; V
